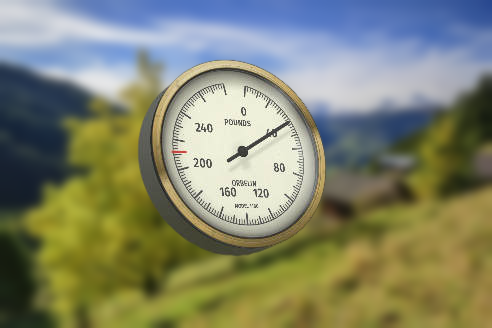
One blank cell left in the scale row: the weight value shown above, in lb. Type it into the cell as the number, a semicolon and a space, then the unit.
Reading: 40; lb
